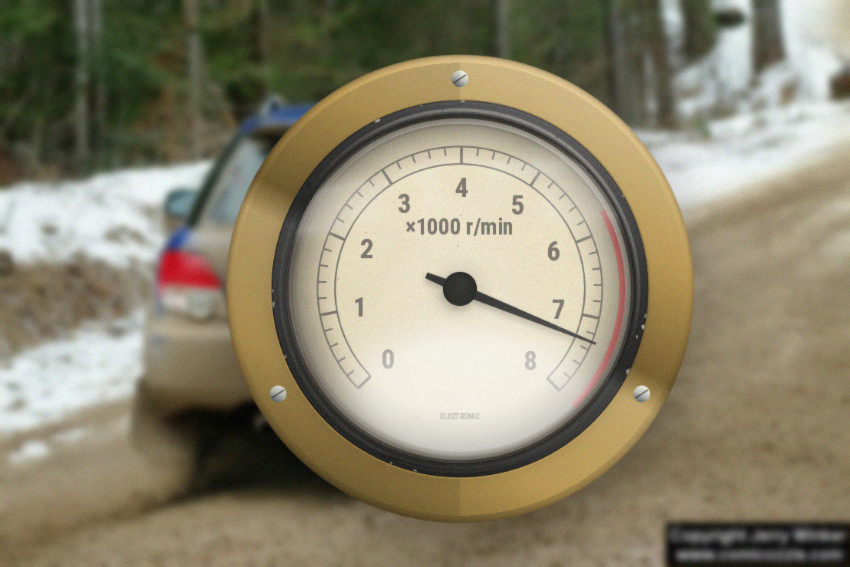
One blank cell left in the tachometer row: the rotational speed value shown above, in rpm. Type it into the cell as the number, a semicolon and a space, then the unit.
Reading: 7300; rpm
